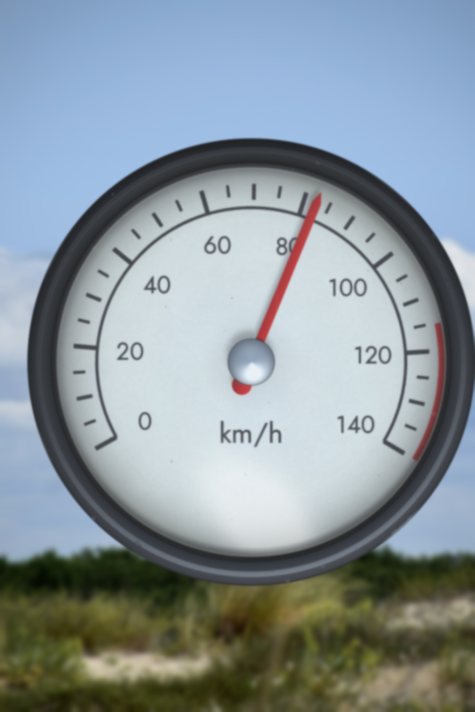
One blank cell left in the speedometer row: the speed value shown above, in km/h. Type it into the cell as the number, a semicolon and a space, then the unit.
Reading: 82.5; km/h
